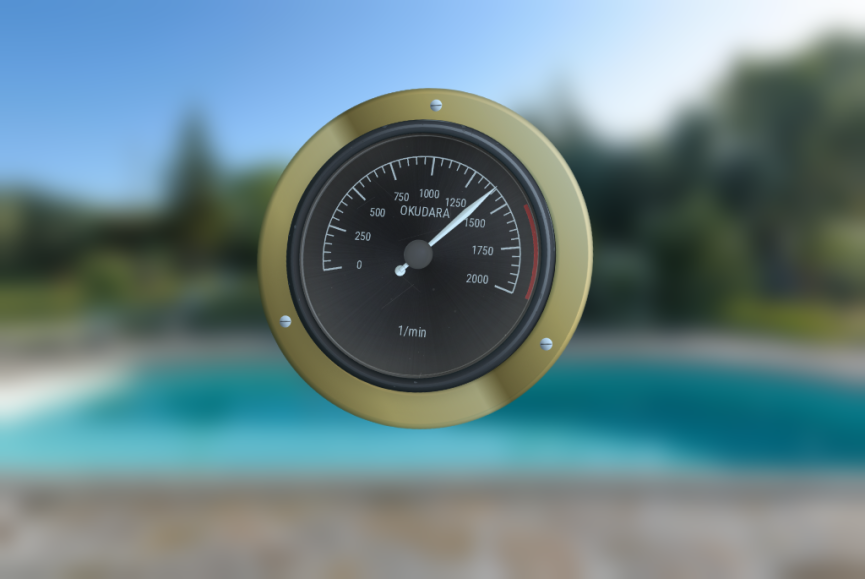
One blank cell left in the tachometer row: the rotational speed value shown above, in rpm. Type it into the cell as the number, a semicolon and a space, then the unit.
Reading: 1400; rpm
